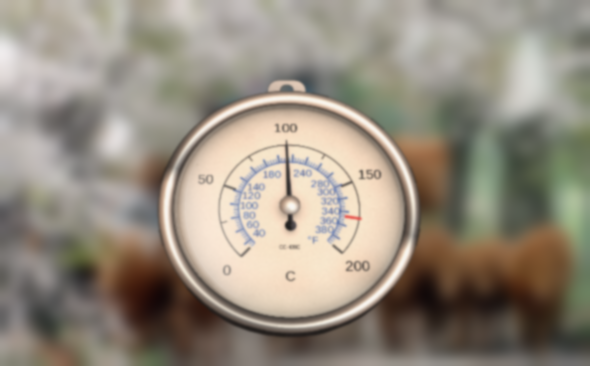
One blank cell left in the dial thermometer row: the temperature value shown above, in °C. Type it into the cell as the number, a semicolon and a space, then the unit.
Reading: 100; °C
